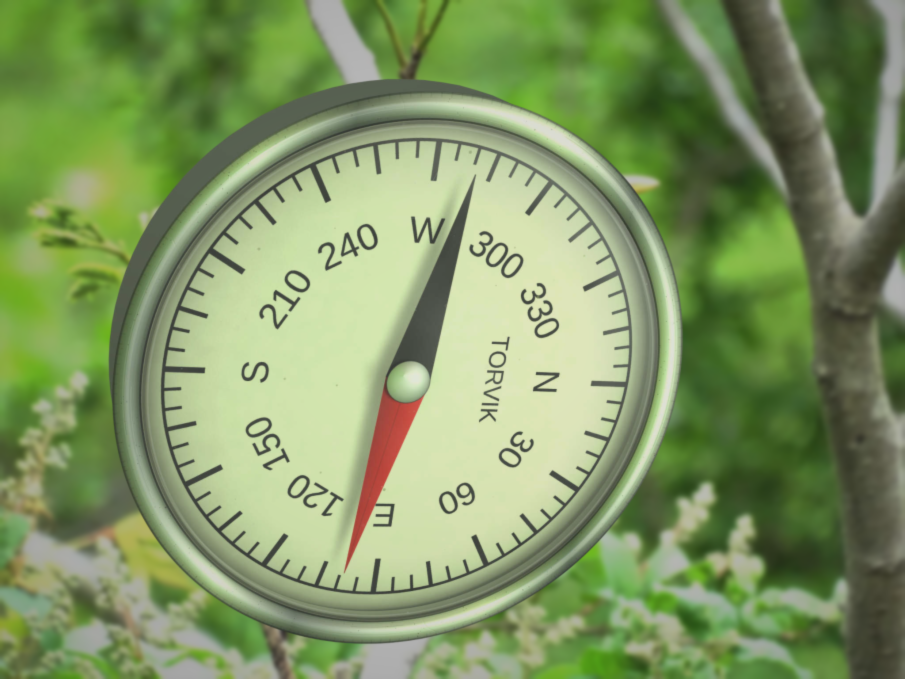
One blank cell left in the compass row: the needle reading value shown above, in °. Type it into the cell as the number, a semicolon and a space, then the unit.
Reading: 100; °
